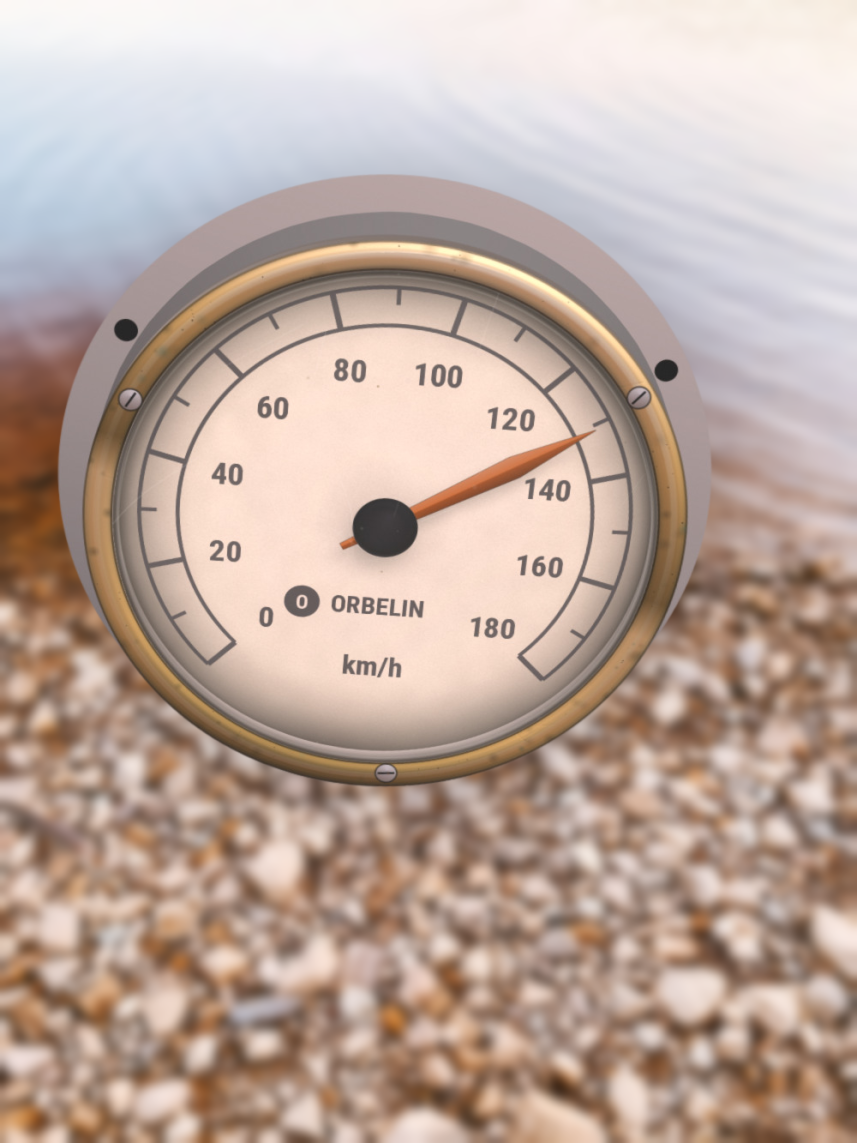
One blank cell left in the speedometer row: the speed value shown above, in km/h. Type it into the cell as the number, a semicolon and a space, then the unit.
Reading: 130; km/h
